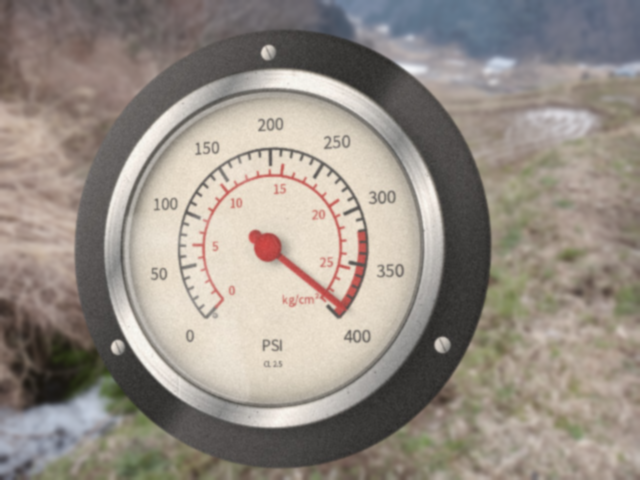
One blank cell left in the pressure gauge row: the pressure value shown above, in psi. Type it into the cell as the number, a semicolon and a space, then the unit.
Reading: 390; psi
